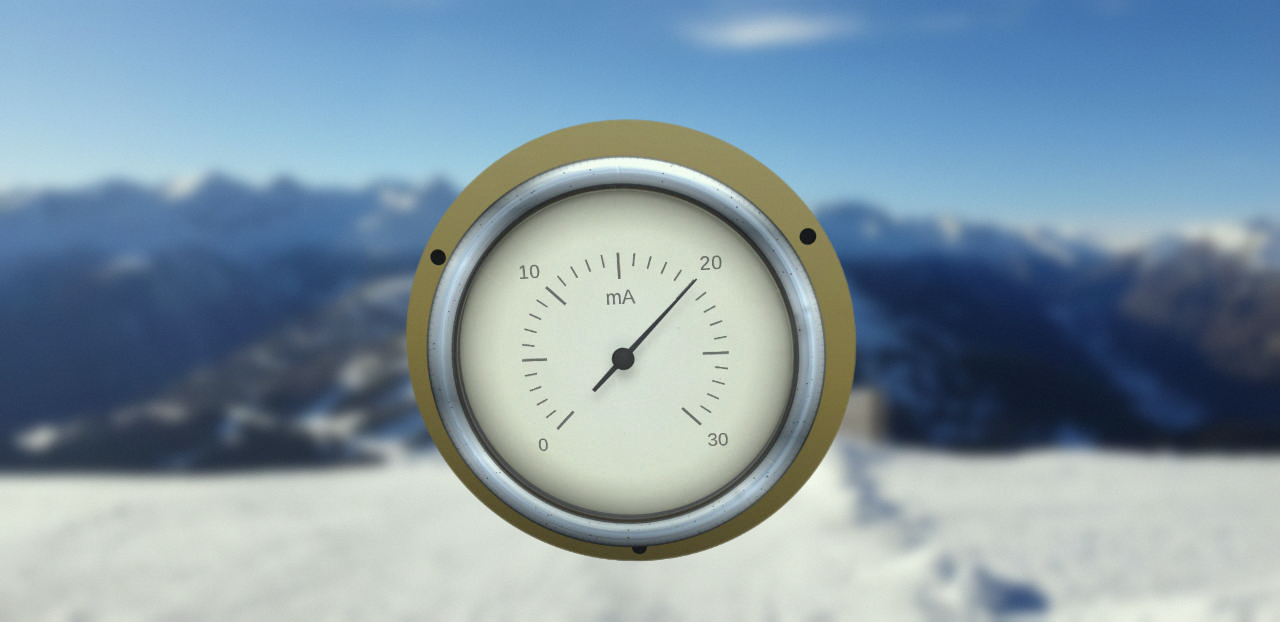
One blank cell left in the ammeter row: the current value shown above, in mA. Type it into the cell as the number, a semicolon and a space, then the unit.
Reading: 20; mA
